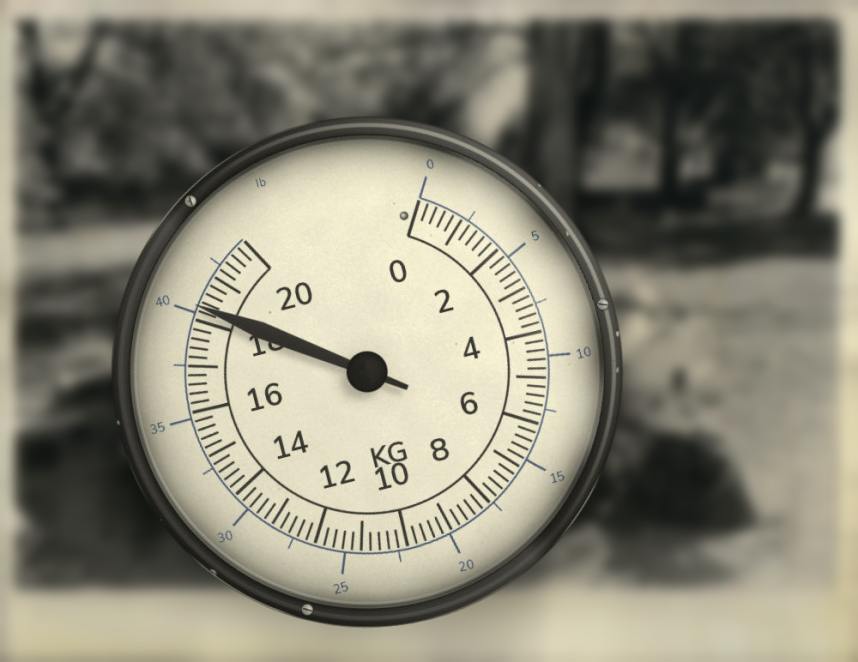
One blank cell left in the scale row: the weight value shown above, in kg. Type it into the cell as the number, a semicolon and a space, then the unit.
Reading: 18.3; kg
